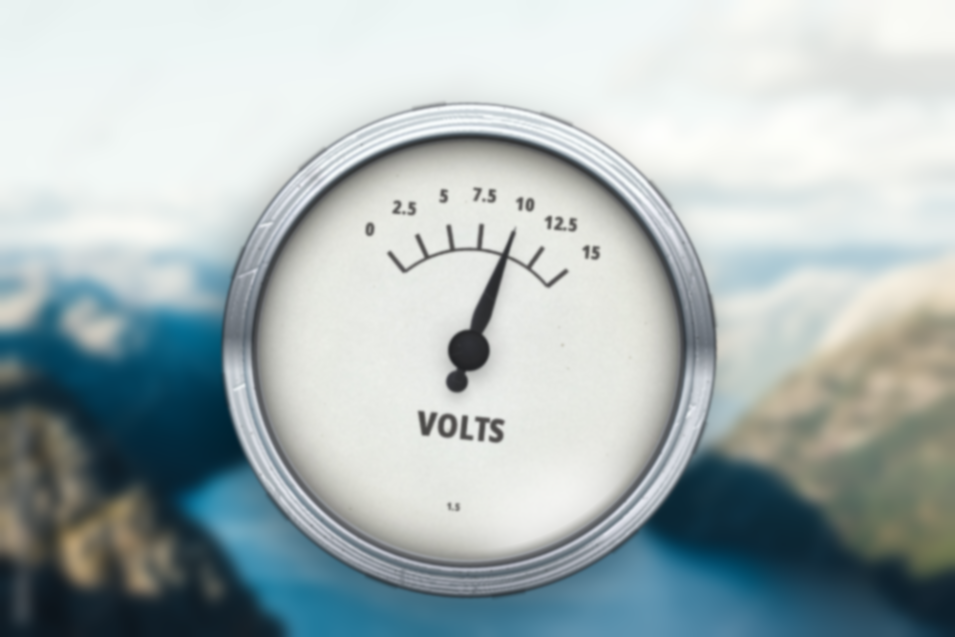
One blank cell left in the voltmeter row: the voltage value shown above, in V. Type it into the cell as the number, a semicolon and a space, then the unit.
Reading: 10; V
